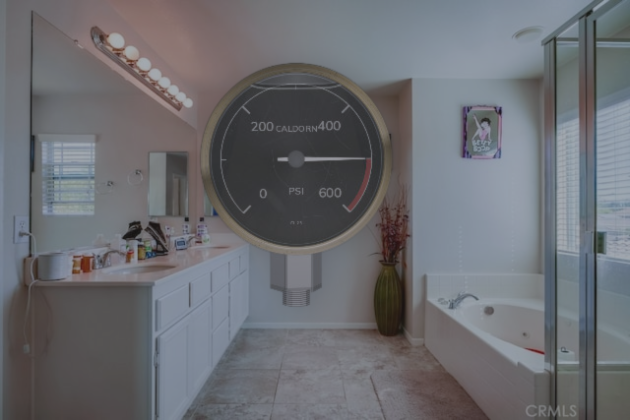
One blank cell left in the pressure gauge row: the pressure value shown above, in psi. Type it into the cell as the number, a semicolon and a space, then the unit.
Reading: 500; psi
